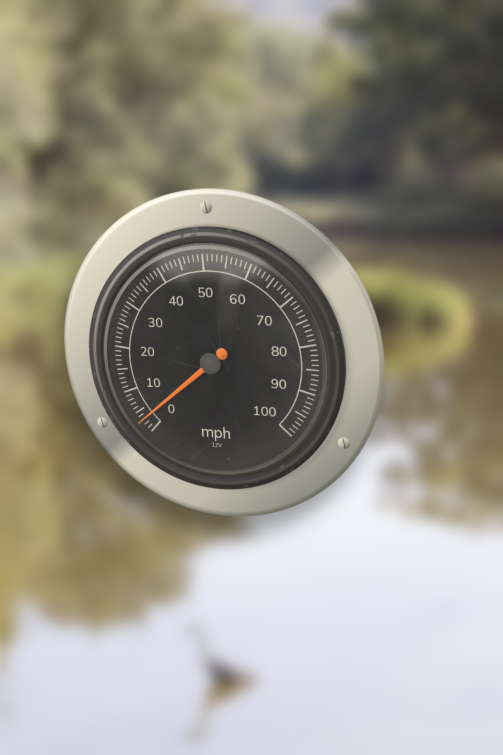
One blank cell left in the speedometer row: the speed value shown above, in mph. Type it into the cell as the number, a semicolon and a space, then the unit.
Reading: 3; mph
